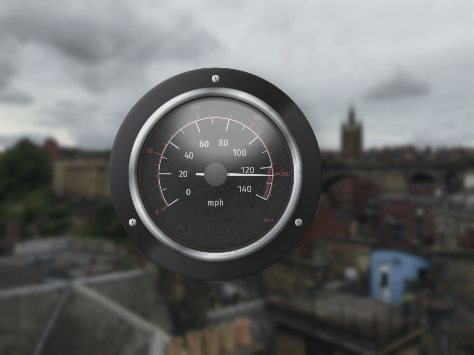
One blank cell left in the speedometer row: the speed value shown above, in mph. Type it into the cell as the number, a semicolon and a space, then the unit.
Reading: 125; mph
